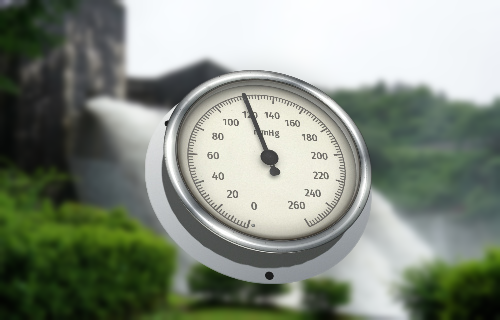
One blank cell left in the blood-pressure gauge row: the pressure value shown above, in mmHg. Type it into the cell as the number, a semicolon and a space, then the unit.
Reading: 120; mmHg
